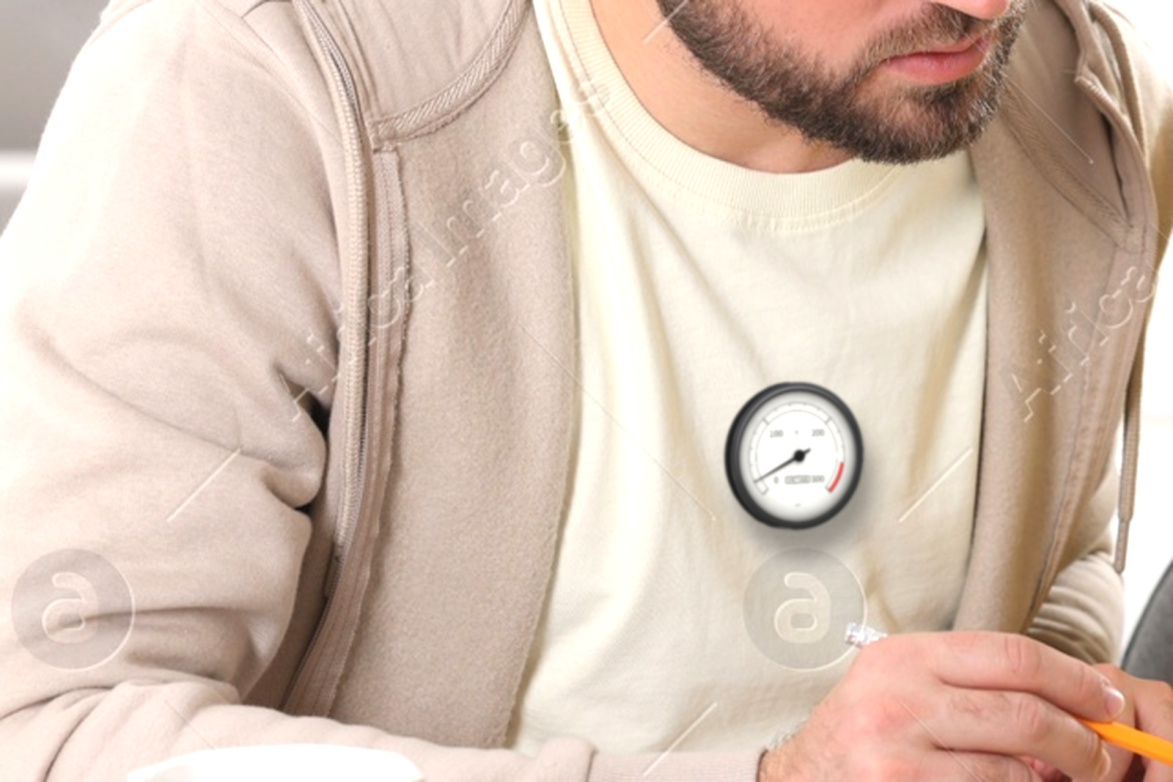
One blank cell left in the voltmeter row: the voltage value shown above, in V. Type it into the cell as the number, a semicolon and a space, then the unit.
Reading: 20; V
